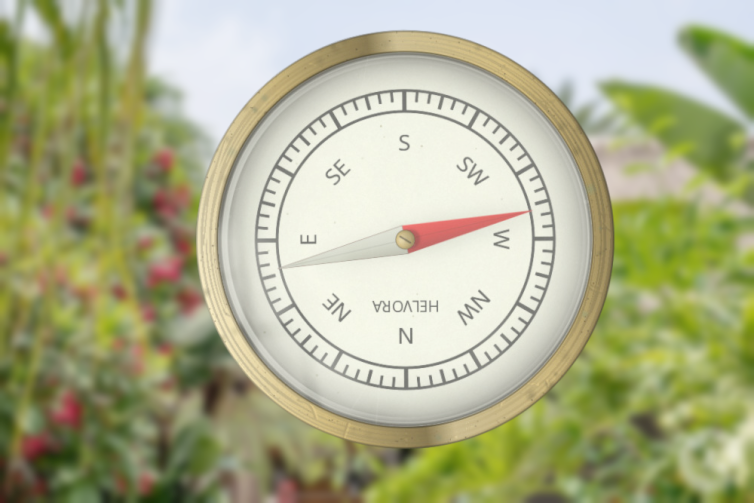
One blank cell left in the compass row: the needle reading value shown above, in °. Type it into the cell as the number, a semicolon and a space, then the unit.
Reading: 257.5; °
